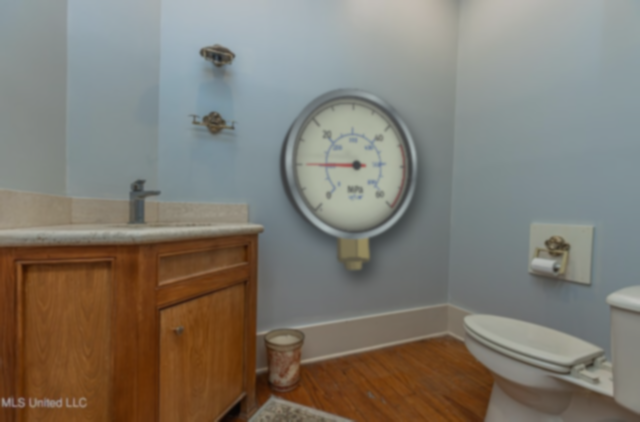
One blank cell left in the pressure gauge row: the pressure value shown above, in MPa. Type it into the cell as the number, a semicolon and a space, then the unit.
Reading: 10; MPa
